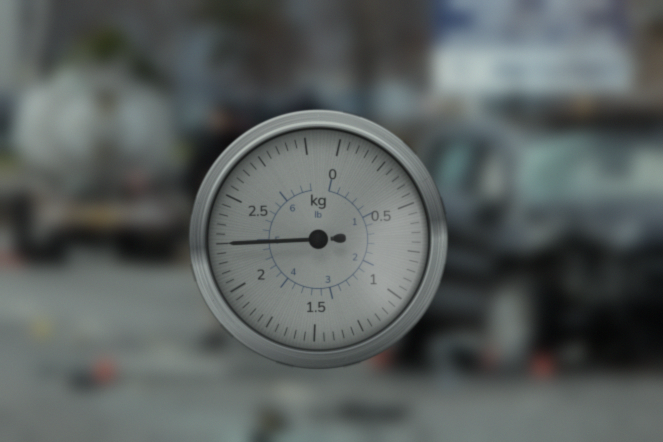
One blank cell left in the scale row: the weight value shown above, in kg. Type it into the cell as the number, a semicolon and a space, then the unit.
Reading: 2.25; kg
